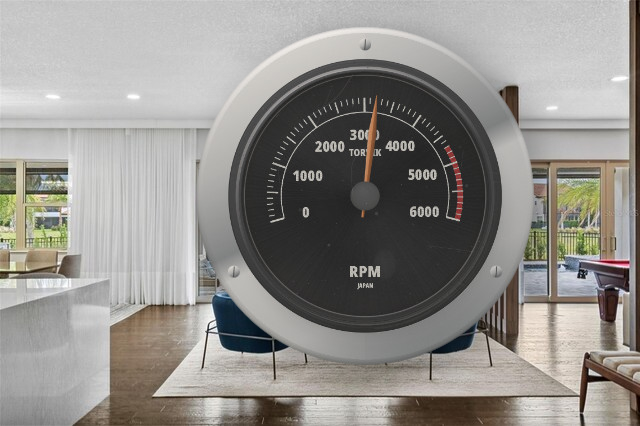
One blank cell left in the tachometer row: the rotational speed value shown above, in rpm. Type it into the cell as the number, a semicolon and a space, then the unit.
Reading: 3200; rpm
